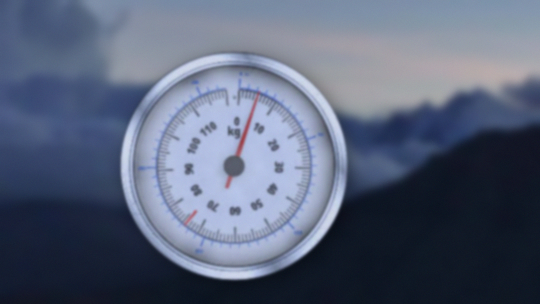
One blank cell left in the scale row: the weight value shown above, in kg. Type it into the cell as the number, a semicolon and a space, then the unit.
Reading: 5; kg
